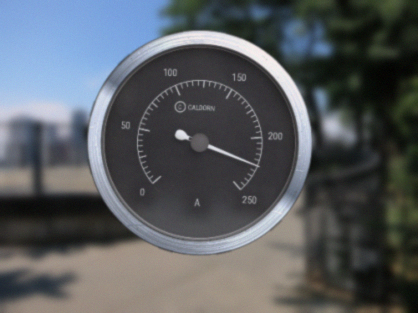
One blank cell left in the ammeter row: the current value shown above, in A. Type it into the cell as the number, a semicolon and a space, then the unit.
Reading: 225; A
